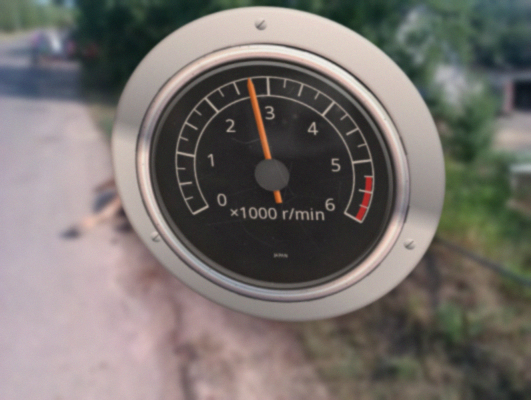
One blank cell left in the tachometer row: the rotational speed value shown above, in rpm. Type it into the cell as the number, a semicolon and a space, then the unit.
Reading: 2750; rpm
